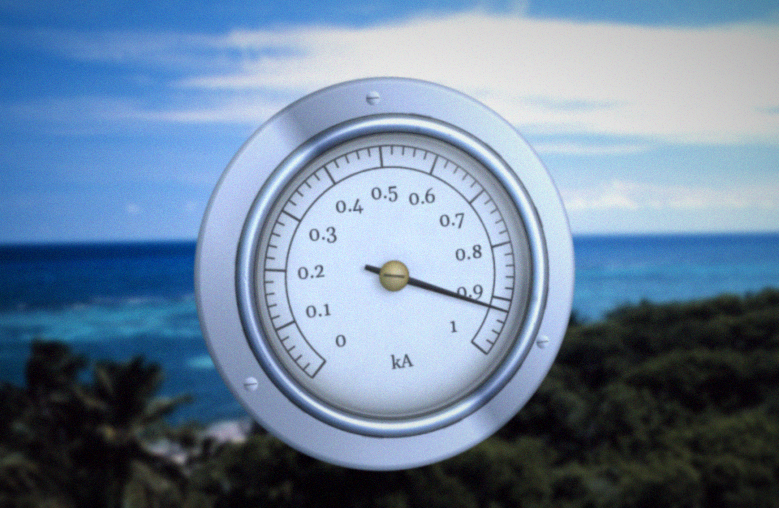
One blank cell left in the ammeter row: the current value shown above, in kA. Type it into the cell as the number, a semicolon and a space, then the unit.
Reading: 0.92; kA
